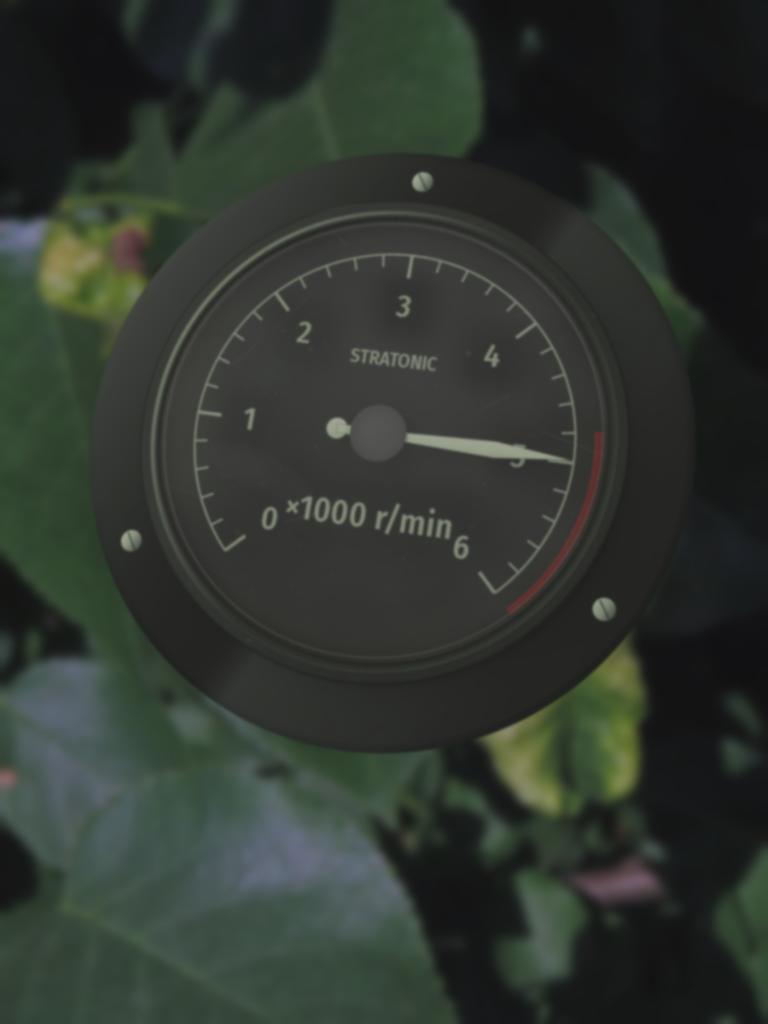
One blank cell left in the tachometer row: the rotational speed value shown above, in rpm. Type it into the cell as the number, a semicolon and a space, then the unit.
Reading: 5000; rpm
